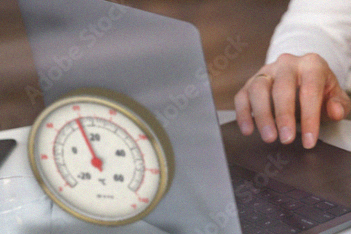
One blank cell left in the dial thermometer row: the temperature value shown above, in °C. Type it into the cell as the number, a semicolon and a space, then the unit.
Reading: 15; °C
